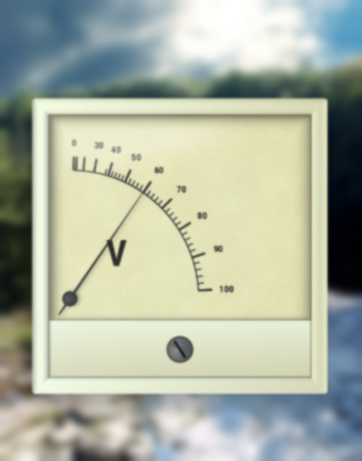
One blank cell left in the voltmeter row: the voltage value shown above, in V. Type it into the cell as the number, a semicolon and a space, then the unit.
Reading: 60; V
